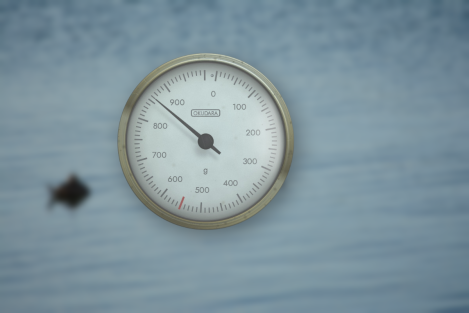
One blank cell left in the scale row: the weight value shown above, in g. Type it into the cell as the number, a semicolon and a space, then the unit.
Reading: 860; g
